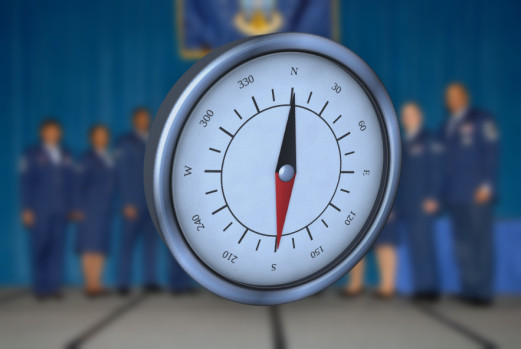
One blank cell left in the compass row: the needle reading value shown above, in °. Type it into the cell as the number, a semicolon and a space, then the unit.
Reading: 180; °
